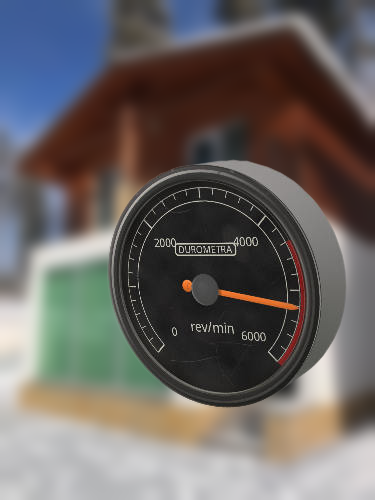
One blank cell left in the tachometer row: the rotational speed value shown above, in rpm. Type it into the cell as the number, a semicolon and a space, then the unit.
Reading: 5200; rpm
